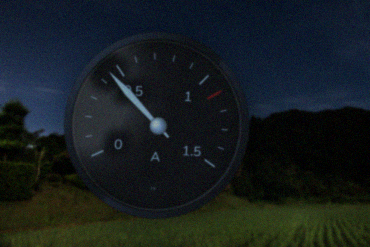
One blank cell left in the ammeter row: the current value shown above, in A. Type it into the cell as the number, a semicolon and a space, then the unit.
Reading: 0.45; A
